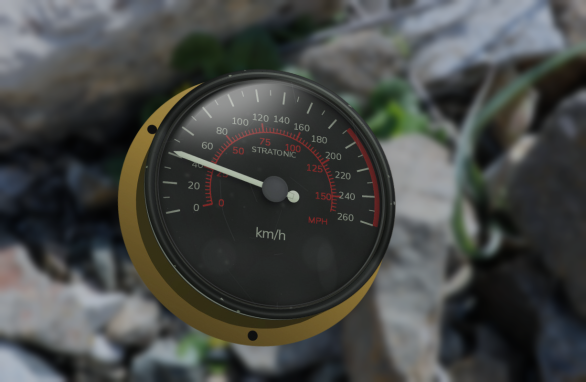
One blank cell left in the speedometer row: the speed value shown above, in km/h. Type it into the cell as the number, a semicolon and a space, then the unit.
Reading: 40; km/h
